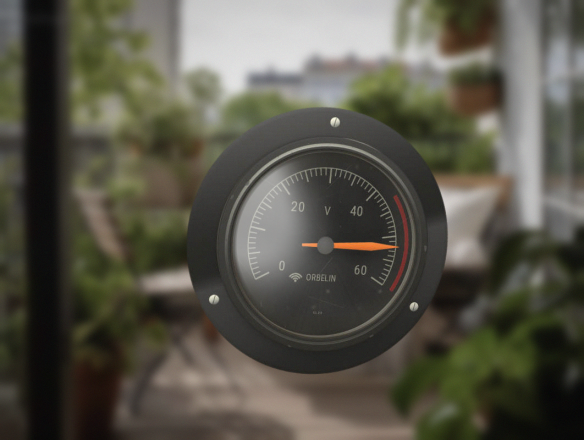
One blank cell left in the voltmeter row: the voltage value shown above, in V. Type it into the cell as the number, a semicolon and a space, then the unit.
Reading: 52; V
